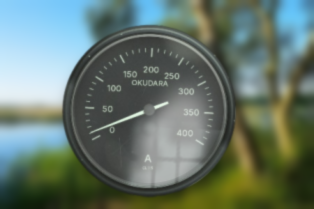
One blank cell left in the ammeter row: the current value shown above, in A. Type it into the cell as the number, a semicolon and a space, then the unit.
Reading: 10; A
